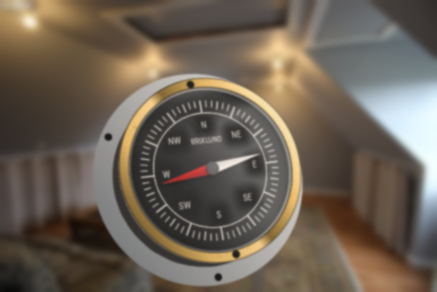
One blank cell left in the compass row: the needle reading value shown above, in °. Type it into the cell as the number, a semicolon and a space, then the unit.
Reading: 260; °
